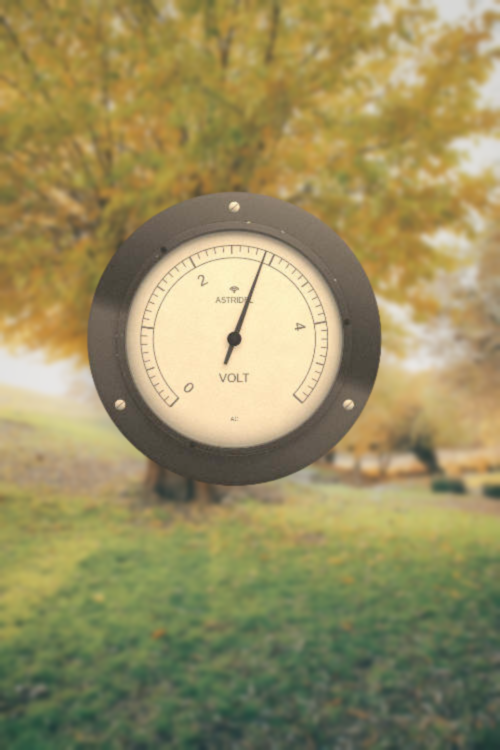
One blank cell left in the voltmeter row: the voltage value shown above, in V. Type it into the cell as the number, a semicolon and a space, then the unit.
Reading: 2.9; V
